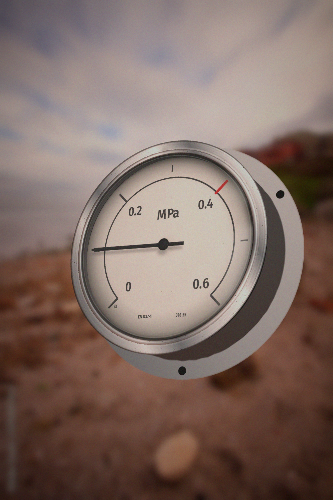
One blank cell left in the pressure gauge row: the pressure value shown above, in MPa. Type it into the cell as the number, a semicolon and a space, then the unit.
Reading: 0.1; MPa
